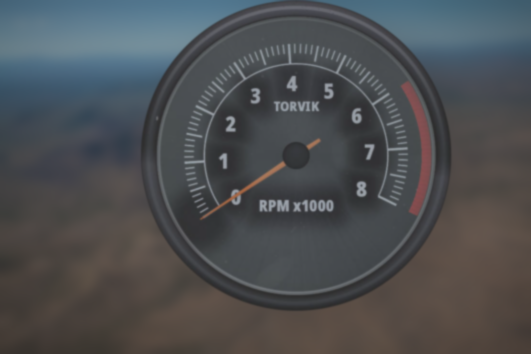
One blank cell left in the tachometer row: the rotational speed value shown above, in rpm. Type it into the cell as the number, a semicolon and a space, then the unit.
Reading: 0; rpm
